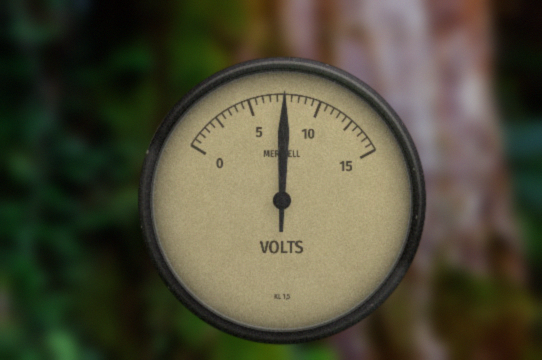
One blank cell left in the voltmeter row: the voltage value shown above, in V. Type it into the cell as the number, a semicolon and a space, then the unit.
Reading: 7.5; V
